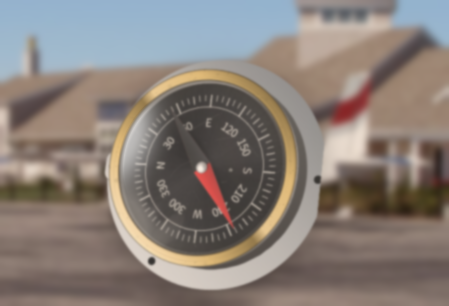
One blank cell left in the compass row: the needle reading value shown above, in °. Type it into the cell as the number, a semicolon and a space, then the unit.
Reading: 235; °
